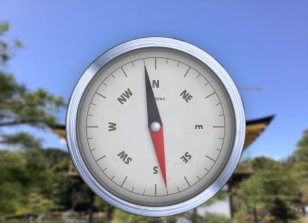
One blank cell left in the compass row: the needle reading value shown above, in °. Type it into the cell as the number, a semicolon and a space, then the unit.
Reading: 170; °
